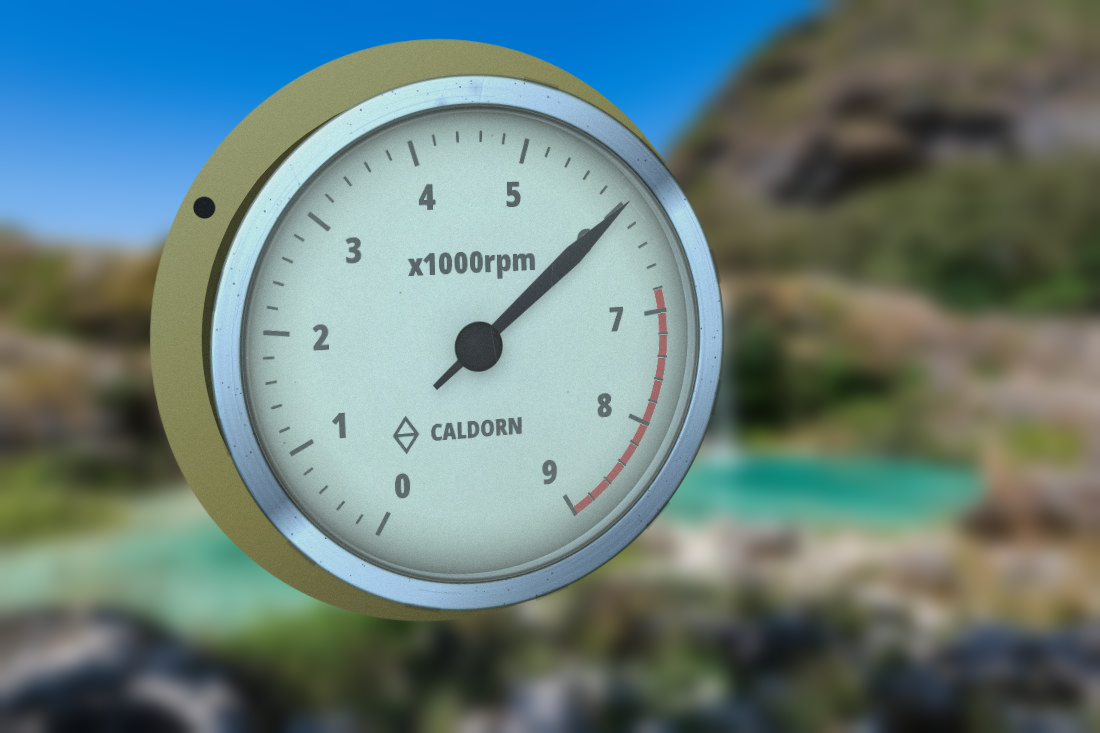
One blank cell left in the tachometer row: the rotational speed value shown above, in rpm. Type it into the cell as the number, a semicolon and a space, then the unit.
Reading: 6000; rpm
